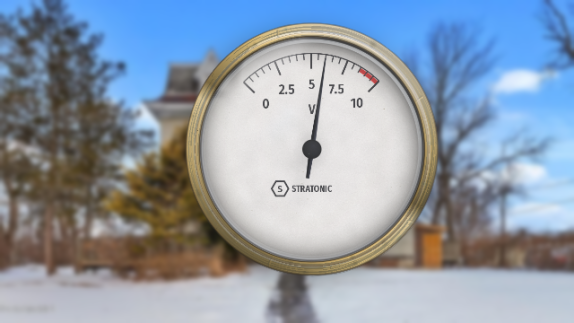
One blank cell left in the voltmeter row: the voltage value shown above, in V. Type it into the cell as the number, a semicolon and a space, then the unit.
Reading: 6; V
